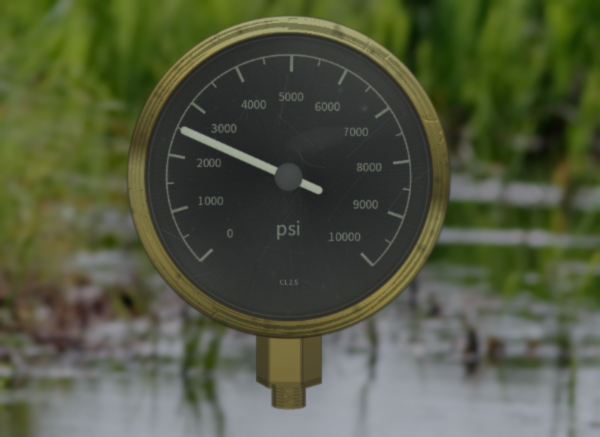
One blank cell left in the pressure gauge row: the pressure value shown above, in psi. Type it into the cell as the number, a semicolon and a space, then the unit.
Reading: 2500; psi
